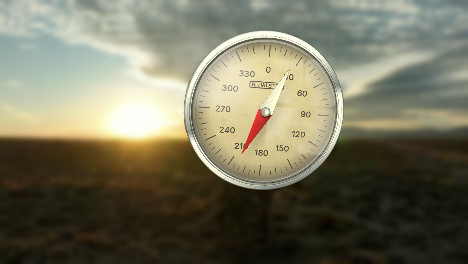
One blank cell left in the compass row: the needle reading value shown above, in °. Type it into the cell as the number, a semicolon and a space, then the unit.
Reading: 205; °
